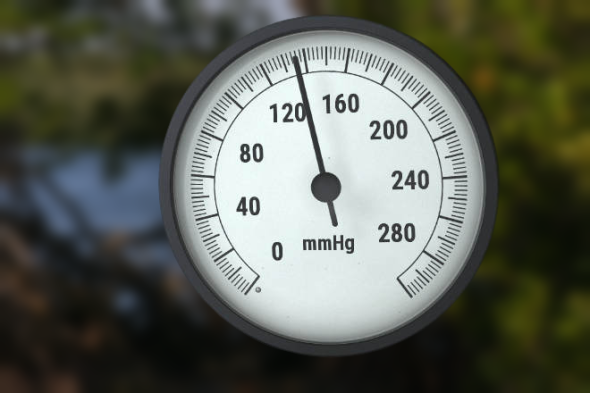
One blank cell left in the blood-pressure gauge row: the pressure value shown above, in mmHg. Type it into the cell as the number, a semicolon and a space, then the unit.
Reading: 136; mmHg
